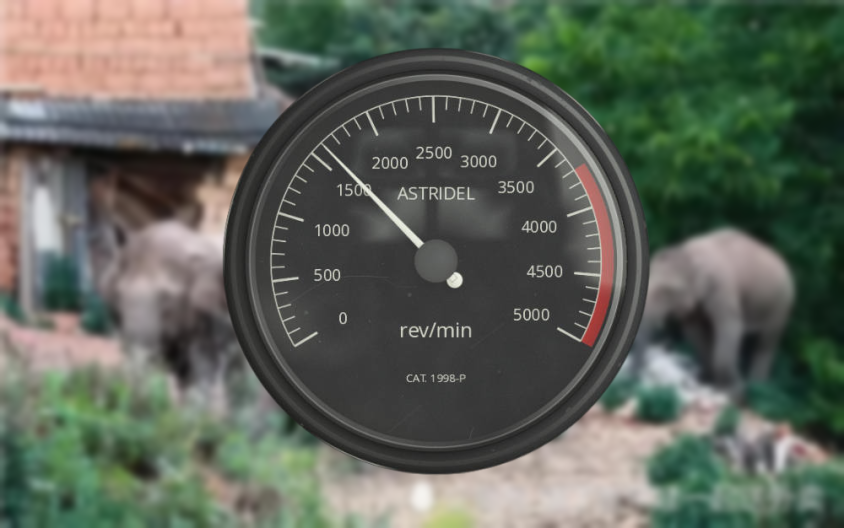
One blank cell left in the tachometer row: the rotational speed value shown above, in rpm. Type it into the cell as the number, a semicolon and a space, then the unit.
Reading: 1600; rpm
